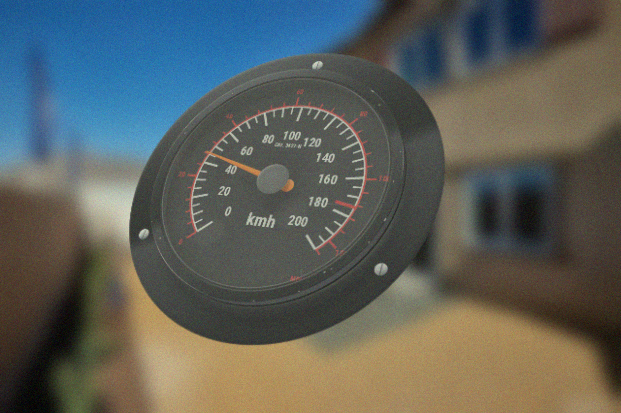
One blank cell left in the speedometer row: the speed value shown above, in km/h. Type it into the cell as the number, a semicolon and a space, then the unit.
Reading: 45; km/h
